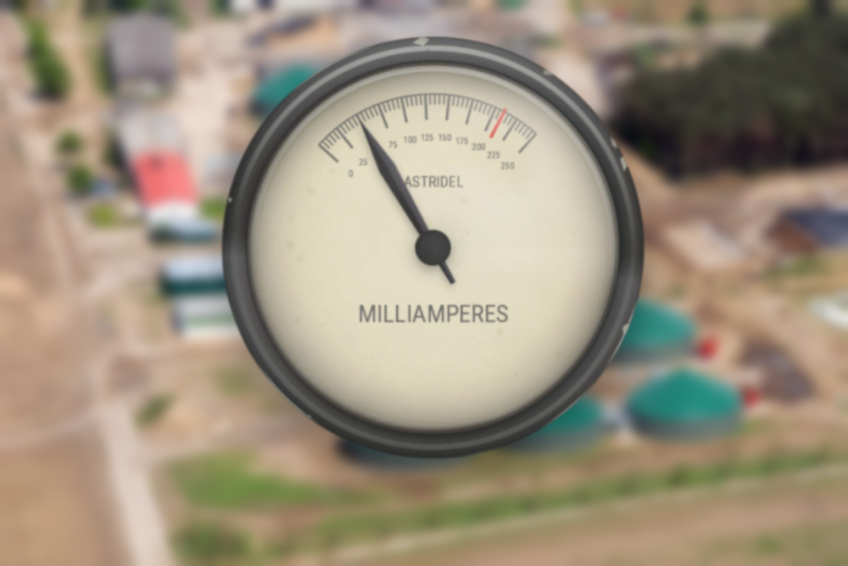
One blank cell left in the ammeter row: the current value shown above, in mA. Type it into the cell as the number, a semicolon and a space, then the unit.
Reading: 50; mA
